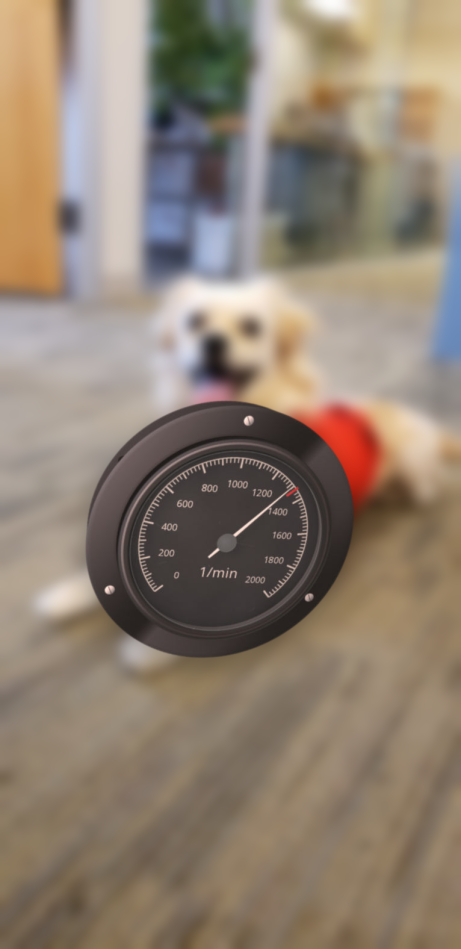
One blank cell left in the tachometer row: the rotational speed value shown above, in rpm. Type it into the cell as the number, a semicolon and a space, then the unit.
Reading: 1300; rpm
